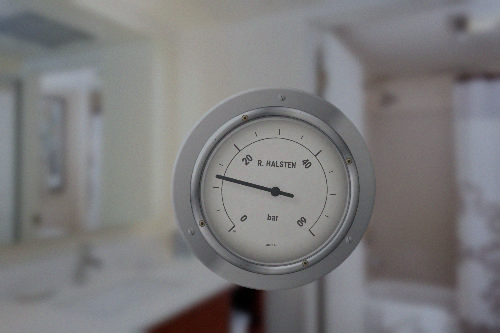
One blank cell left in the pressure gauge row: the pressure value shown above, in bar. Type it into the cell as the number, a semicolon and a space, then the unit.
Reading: 12.5; bar
